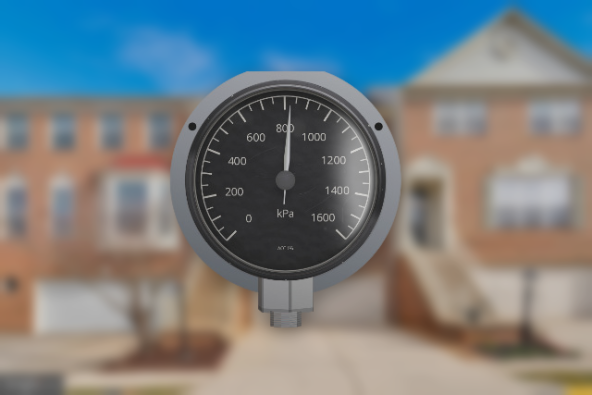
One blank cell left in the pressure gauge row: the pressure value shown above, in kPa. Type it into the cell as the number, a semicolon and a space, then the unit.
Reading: 825; kPa
